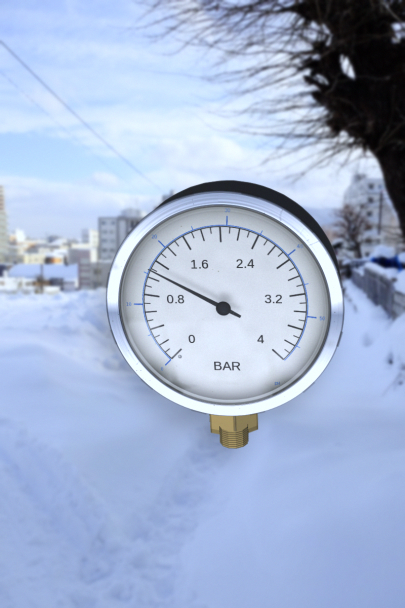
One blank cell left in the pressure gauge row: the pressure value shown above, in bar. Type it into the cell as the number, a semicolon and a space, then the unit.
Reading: 1.1; bar
